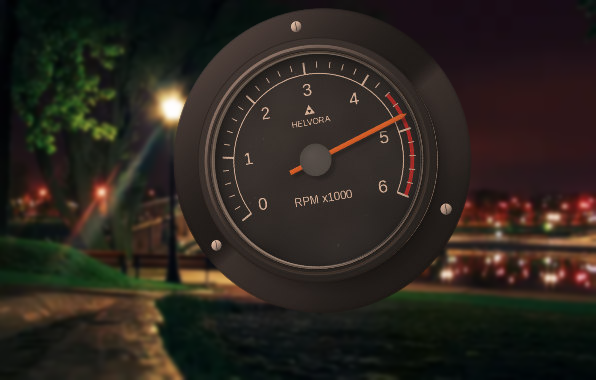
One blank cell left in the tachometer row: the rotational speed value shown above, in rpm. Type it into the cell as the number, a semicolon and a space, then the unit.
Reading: 4800; rpm
